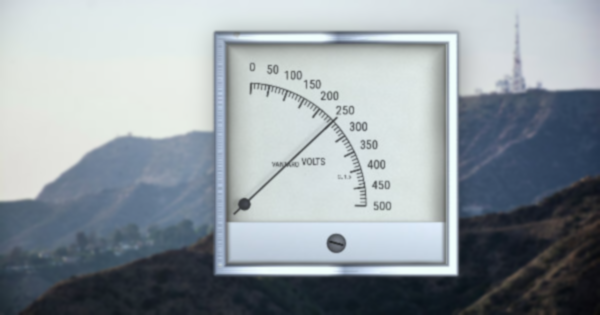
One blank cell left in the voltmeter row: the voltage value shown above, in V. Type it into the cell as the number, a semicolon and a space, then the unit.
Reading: 250; V
